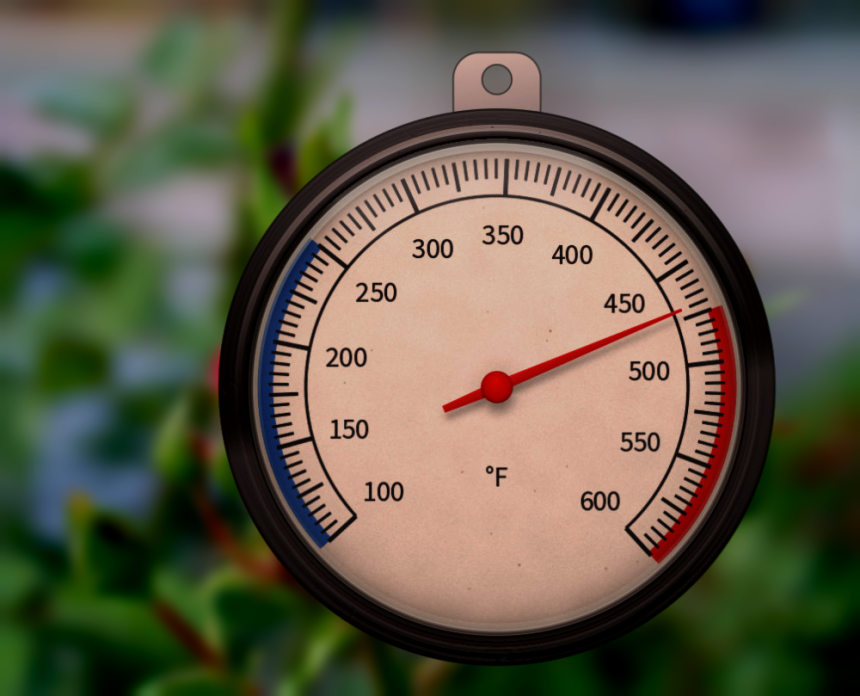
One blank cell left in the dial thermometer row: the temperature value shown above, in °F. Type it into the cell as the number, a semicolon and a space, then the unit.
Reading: 470; °F
